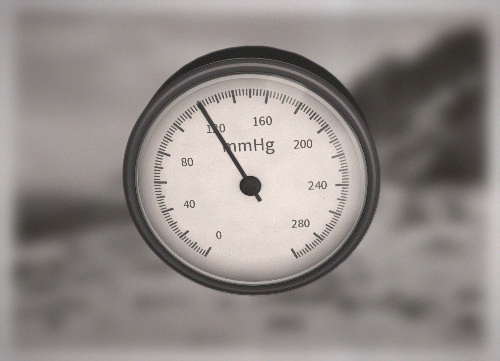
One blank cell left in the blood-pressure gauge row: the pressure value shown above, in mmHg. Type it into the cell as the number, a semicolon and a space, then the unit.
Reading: 120; mmHg
